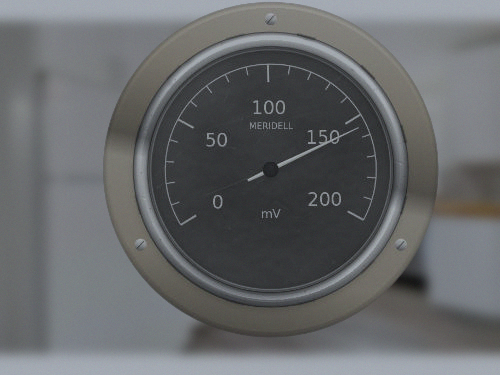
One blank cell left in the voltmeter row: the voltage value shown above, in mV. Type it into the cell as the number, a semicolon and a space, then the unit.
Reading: 155; mV
